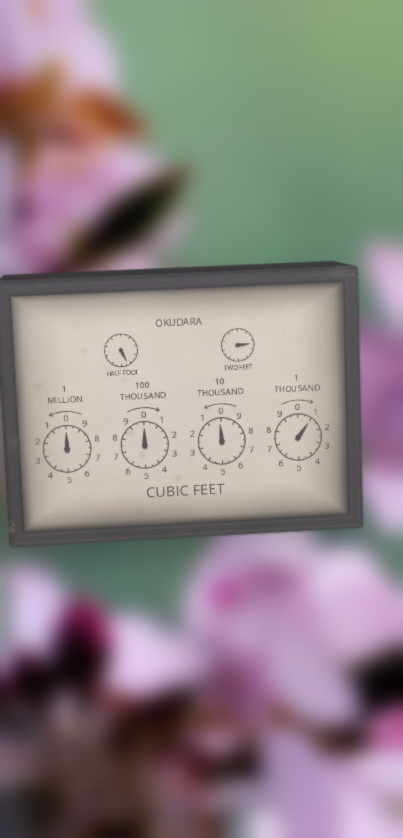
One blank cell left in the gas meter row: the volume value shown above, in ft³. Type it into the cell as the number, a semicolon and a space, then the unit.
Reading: 100; ft³
